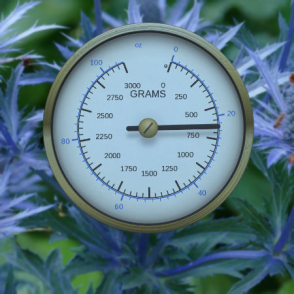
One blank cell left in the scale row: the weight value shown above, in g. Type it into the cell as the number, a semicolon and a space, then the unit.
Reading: 650; g
